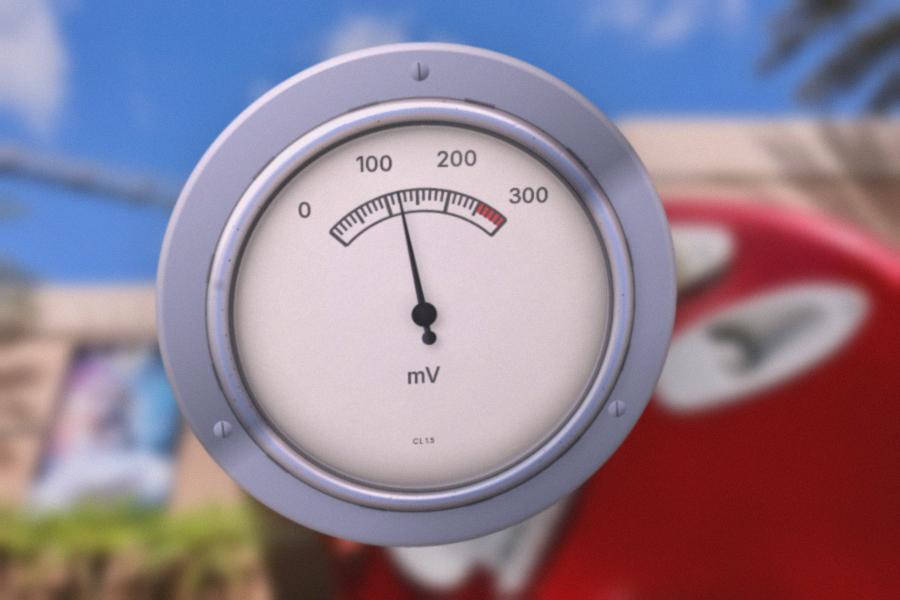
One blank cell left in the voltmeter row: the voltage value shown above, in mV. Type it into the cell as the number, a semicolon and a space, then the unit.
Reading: 120; mV
